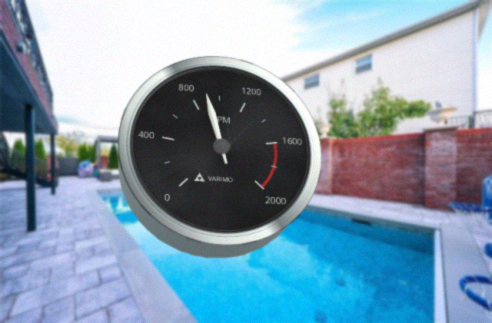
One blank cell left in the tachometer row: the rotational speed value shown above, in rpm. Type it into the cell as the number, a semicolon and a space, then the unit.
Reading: 900; rpm
